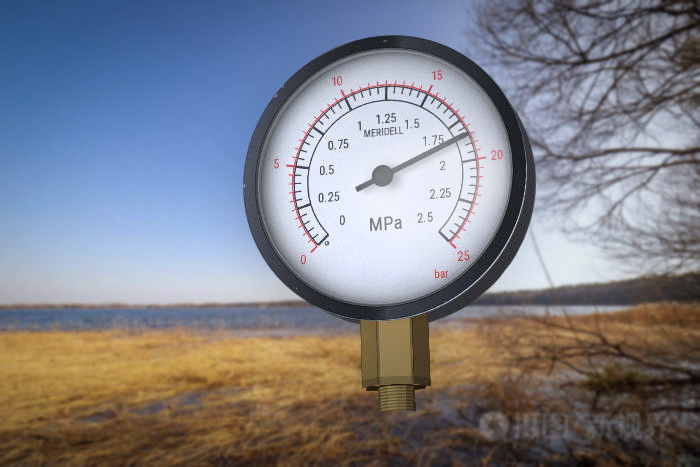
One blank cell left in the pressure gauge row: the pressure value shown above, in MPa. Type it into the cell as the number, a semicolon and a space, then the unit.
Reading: 1.85; MPa
